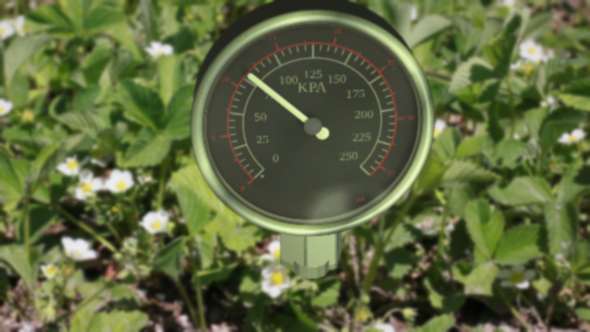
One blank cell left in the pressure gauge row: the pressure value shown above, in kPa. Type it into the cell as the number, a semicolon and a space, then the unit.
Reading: 80; kPa
